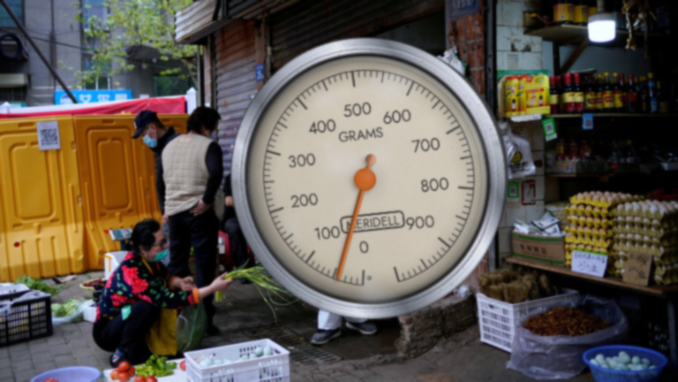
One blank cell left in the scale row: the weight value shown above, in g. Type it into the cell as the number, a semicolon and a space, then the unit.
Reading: 40; g
